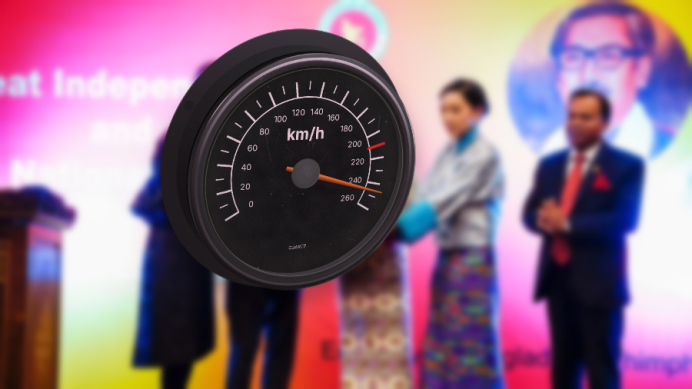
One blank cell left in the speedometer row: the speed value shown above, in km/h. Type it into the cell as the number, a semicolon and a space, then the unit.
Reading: 245; km/h
